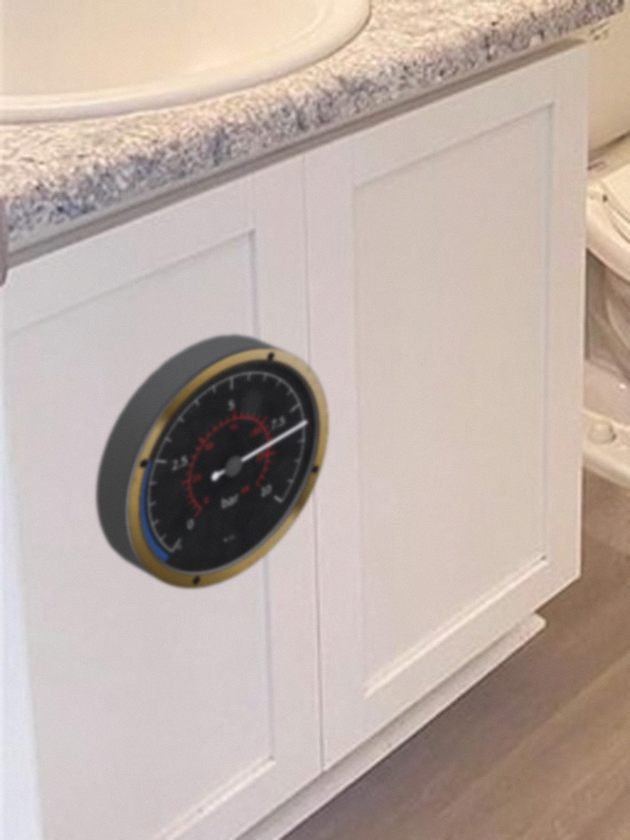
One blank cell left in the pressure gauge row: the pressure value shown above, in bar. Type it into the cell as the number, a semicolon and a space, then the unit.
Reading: 8; bar
